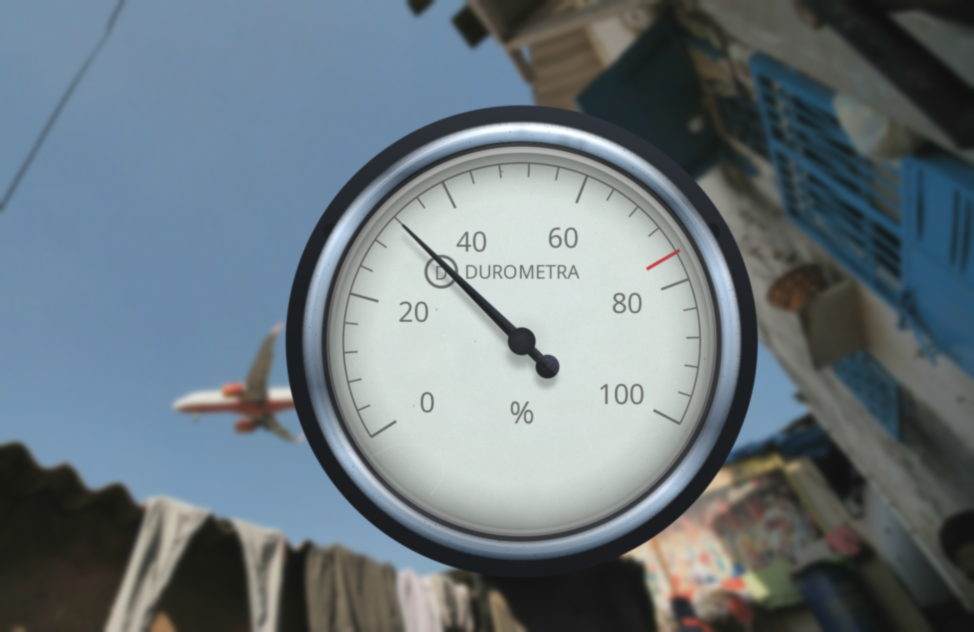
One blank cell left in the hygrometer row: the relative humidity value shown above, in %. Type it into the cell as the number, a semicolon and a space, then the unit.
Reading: 32; %
